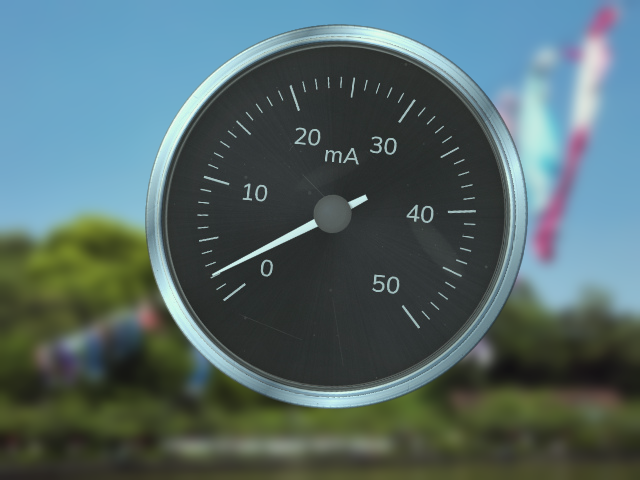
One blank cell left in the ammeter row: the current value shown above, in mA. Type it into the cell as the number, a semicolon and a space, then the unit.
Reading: 2; mA
